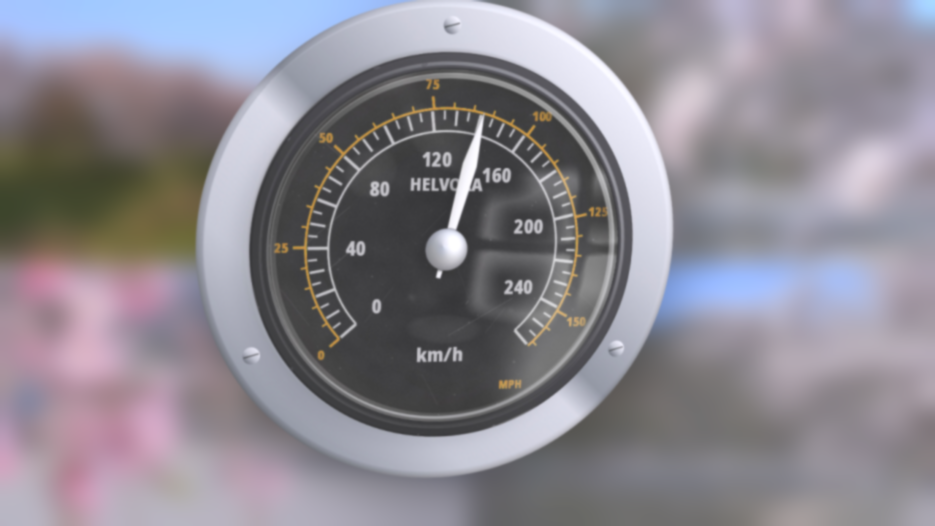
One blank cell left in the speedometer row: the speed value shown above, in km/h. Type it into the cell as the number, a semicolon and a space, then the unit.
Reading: 140; km/h
